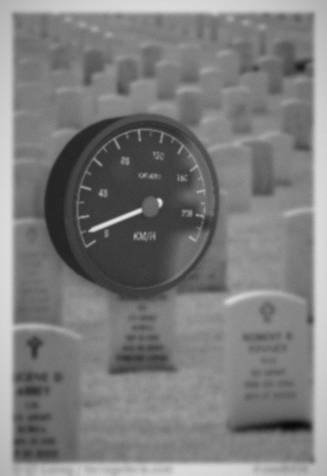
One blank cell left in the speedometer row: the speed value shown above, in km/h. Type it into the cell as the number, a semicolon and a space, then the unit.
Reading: 10; km/h
